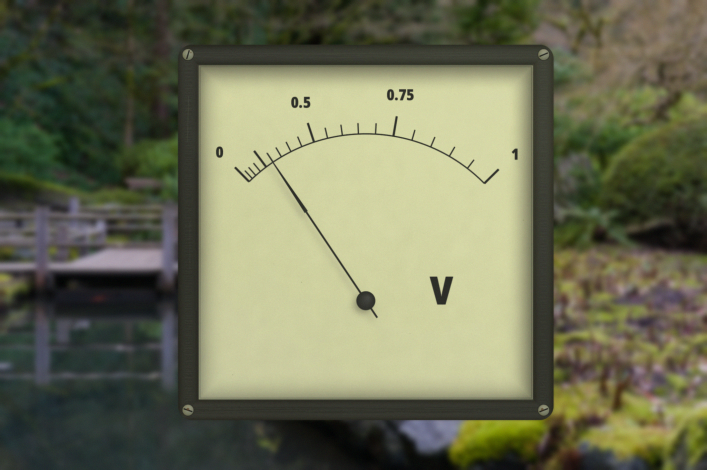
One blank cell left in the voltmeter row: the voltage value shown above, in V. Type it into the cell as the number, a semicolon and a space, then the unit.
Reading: 0.3; V
